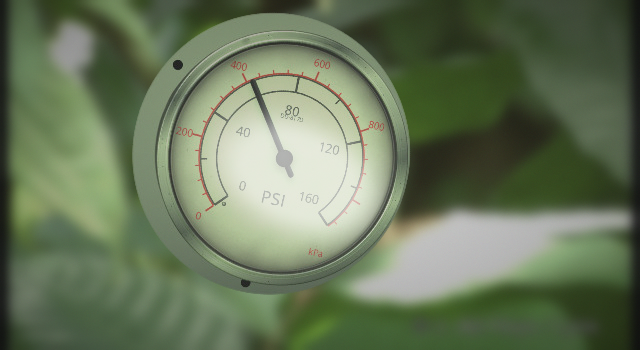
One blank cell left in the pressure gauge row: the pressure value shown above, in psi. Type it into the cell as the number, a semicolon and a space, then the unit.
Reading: 60; psi
